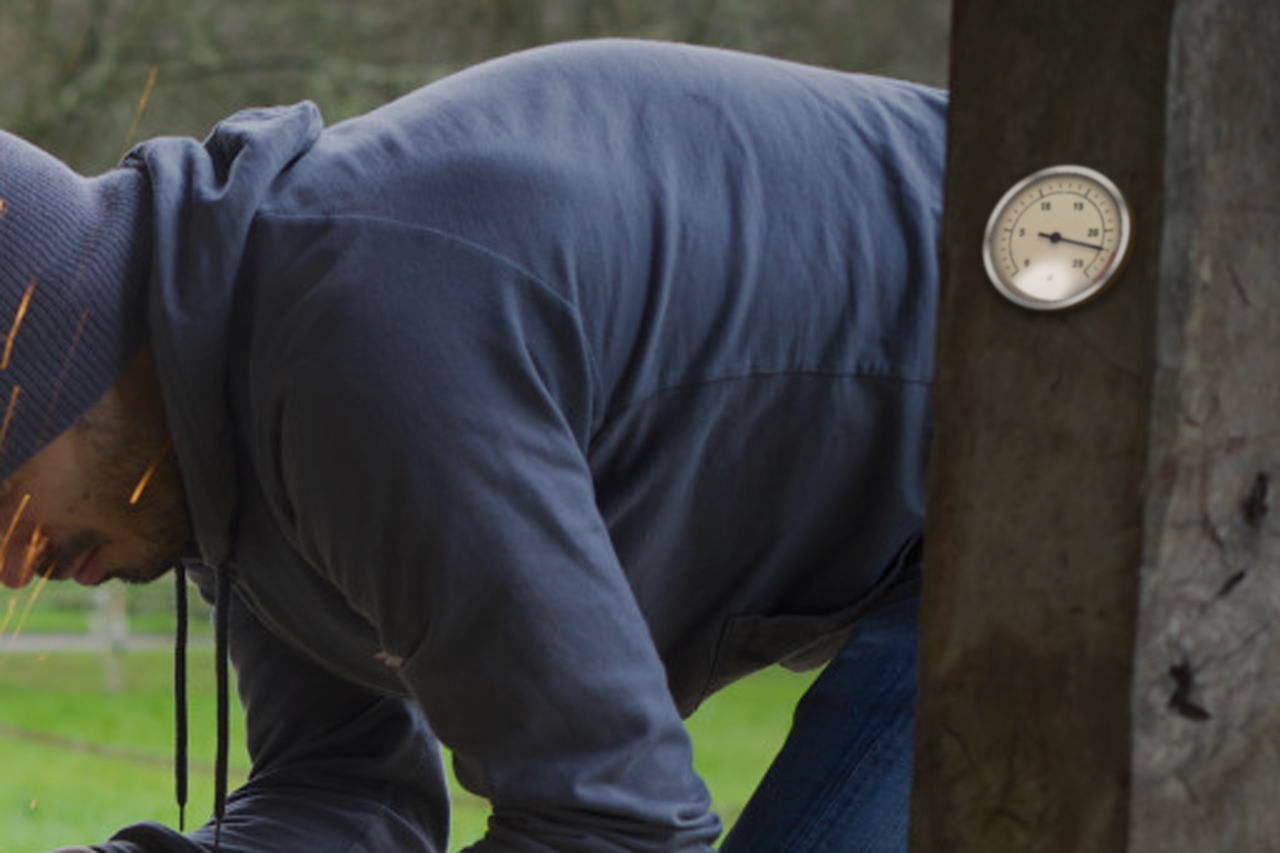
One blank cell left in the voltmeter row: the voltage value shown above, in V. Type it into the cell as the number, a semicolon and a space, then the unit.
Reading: 22; V
